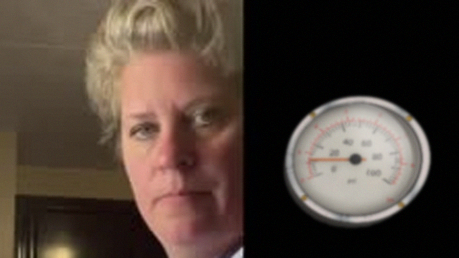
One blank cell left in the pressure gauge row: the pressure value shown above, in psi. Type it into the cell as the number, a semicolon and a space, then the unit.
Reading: 10; psi
